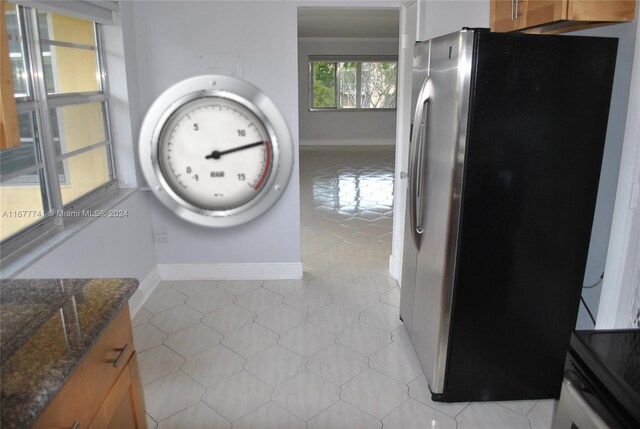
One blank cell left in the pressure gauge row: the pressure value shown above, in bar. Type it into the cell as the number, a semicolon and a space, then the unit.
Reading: 11.5; bar
